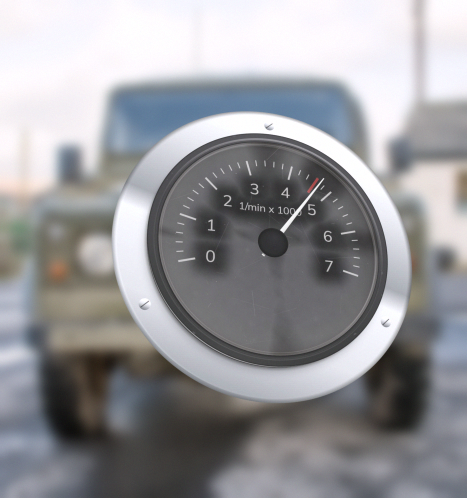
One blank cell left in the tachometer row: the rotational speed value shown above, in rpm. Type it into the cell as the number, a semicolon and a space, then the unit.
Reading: 4700; rpm
